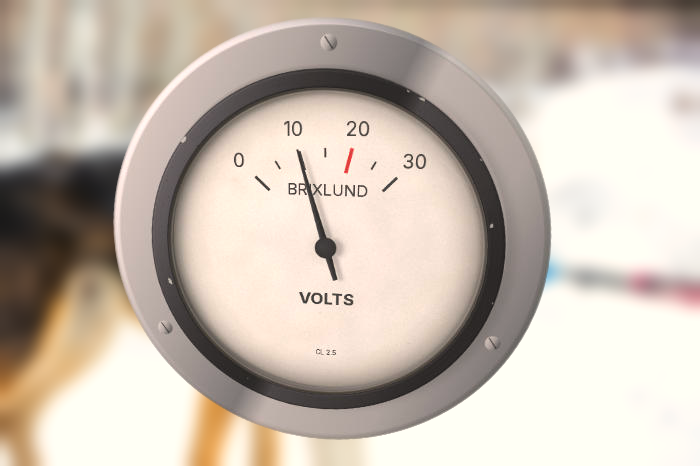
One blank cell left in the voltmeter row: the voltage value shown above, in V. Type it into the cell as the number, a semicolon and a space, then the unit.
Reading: 10; V
